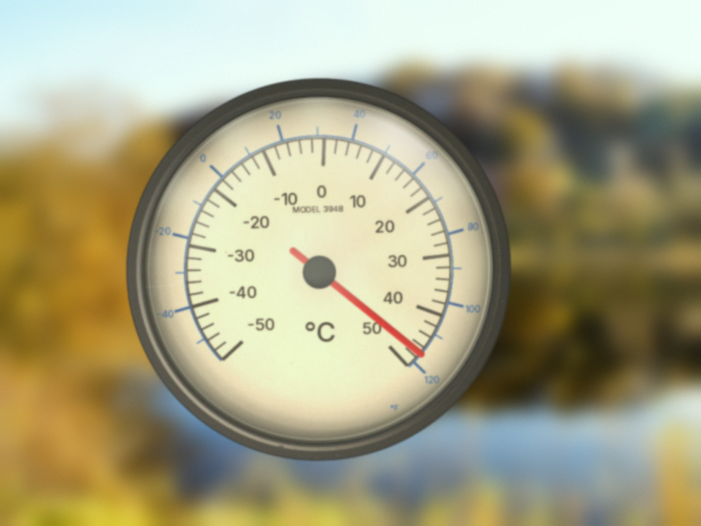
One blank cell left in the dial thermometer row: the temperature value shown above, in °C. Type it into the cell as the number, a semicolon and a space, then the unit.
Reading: 47; °C
